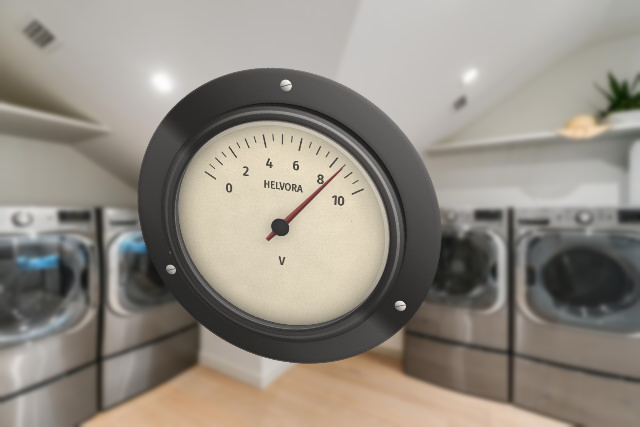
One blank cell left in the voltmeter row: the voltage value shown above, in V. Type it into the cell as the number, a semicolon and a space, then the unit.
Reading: 8.5; V
